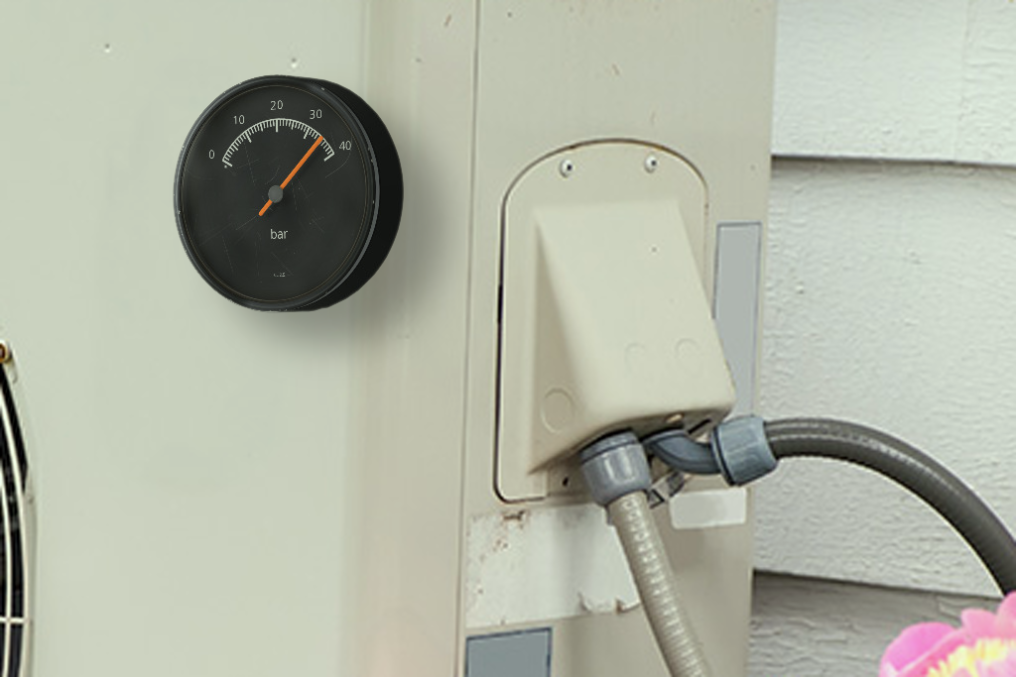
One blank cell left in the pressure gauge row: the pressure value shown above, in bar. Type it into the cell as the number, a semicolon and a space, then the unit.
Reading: 35; bar
